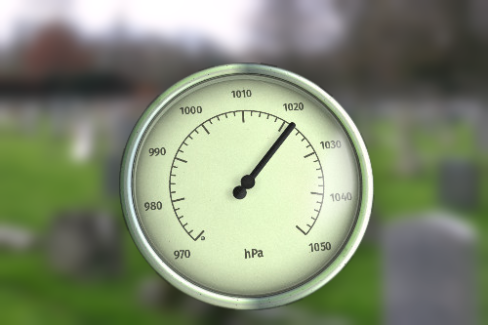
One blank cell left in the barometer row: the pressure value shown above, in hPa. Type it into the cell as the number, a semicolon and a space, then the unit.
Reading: 1022; hPa
